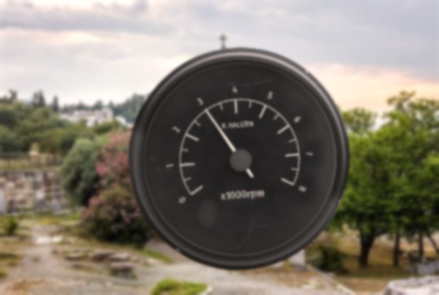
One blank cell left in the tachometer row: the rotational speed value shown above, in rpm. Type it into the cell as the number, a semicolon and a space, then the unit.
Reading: 3000; rpm
